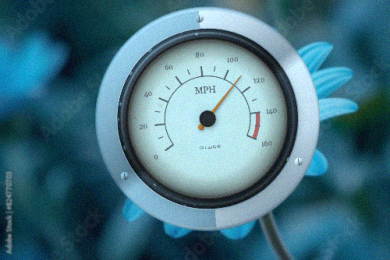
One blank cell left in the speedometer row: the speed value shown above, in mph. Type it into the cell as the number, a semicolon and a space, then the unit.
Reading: 110; mph
